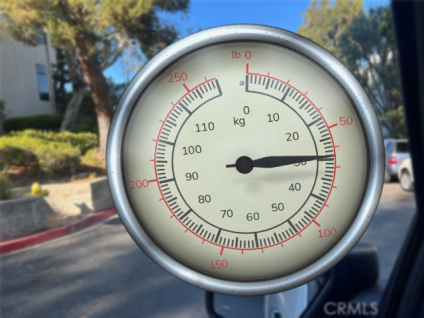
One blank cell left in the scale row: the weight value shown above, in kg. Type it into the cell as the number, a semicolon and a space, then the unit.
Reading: 29; kg
